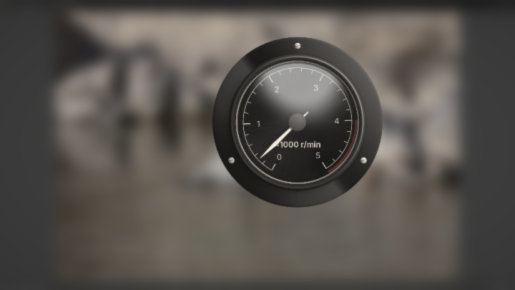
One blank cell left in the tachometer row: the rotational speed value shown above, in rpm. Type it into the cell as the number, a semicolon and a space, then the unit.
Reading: 300; rpm
